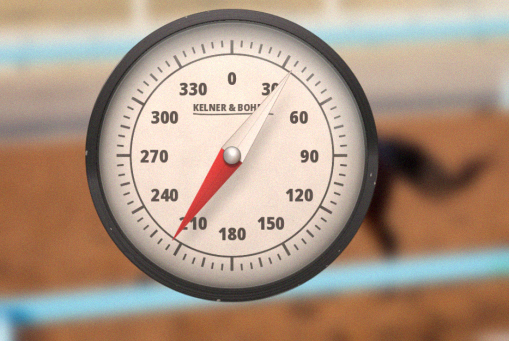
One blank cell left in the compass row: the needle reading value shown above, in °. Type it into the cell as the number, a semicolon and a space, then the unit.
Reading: 215; °
